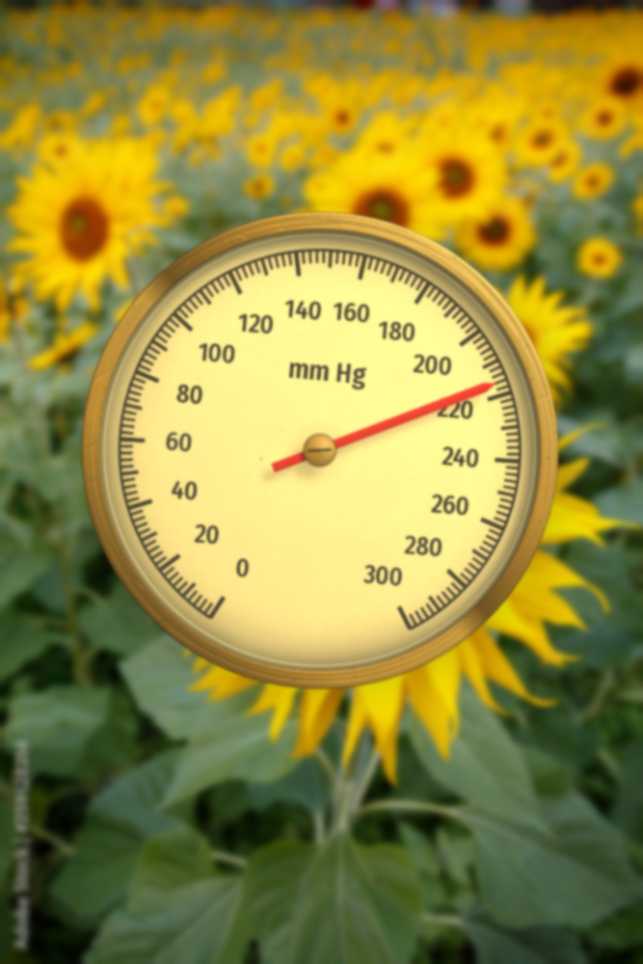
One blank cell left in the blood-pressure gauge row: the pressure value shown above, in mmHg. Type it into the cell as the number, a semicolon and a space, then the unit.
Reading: 216; mmHg
